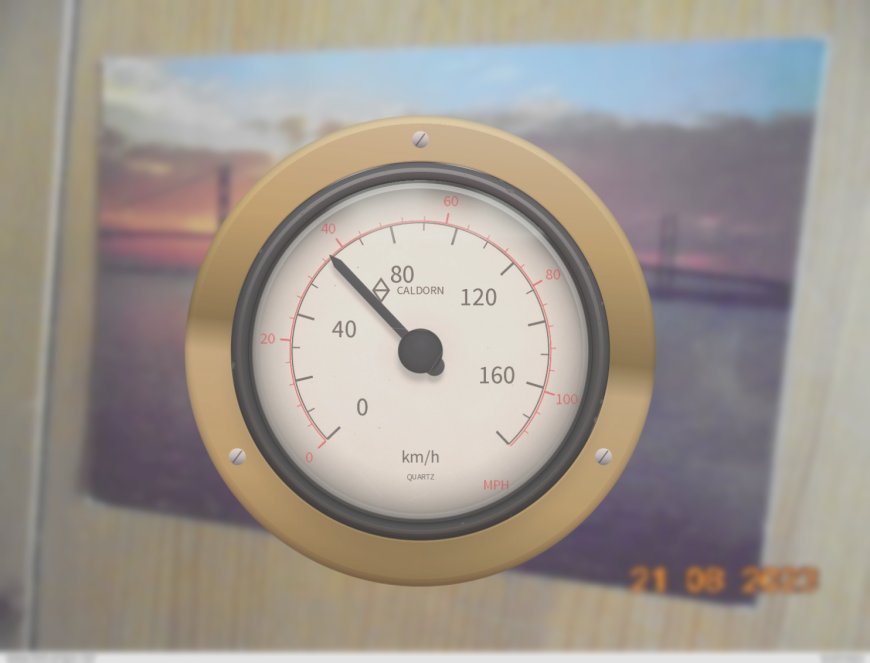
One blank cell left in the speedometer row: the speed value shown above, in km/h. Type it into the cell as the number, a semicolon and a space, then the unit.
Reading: 60; km/h
